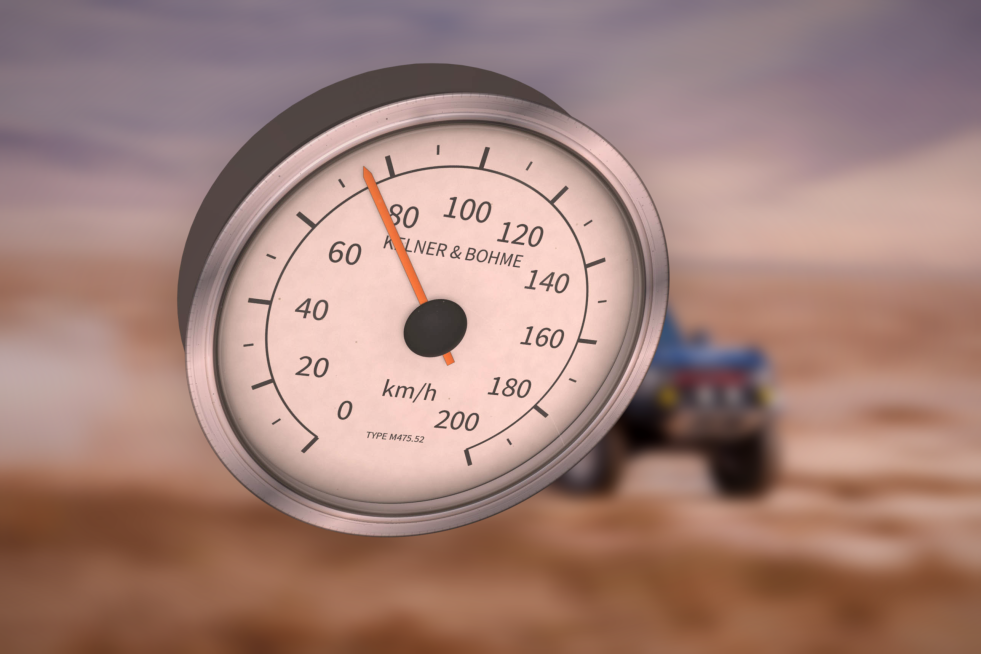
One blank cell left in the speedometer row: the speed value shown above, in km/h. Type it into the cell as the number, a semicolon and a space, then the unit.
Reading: 75; km/h
